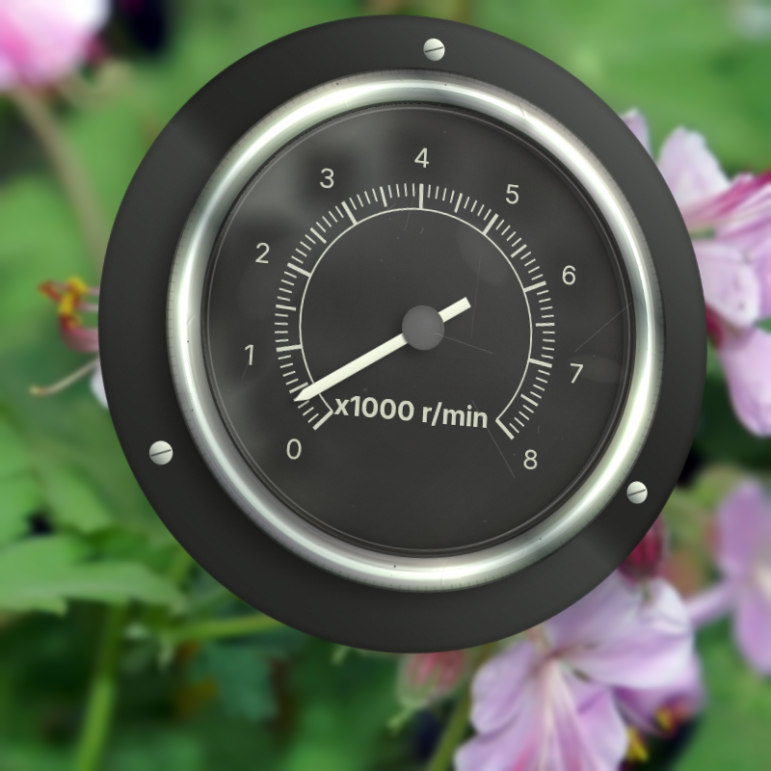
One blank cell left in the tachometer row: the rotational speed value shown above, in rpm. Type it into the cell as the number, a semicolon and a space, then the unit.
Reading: 400; rpm
